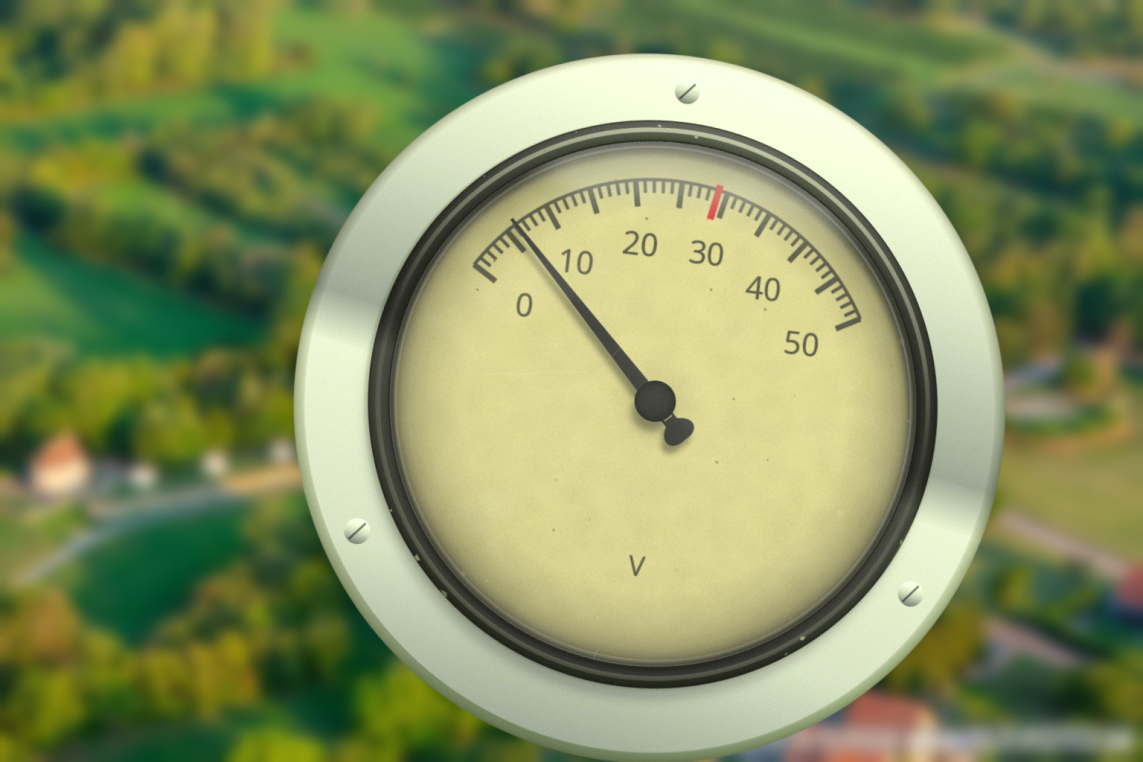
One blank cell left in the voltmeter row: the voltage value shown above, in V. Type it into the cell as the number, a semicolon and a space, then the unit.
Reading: 6; V
